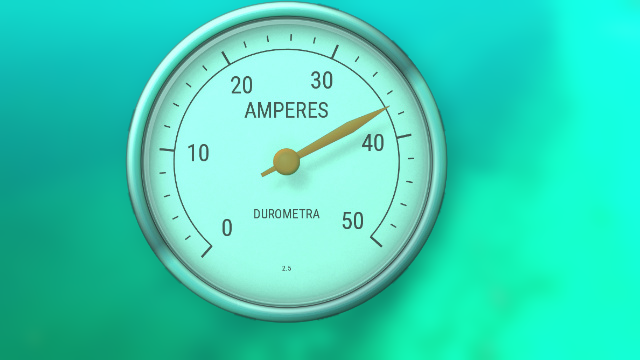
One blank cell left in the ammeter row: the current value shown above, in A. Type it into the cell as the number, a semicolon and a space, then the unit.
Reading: 37; A
